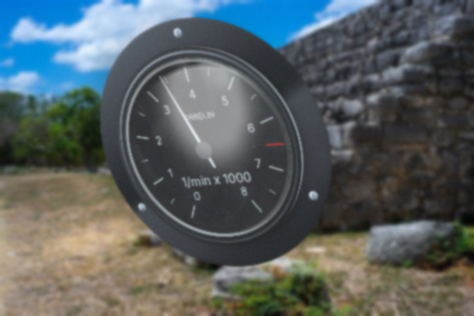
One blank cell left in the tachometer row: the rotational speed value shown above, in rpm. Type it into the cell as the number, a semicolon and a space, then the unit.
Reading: 3500; rpm
